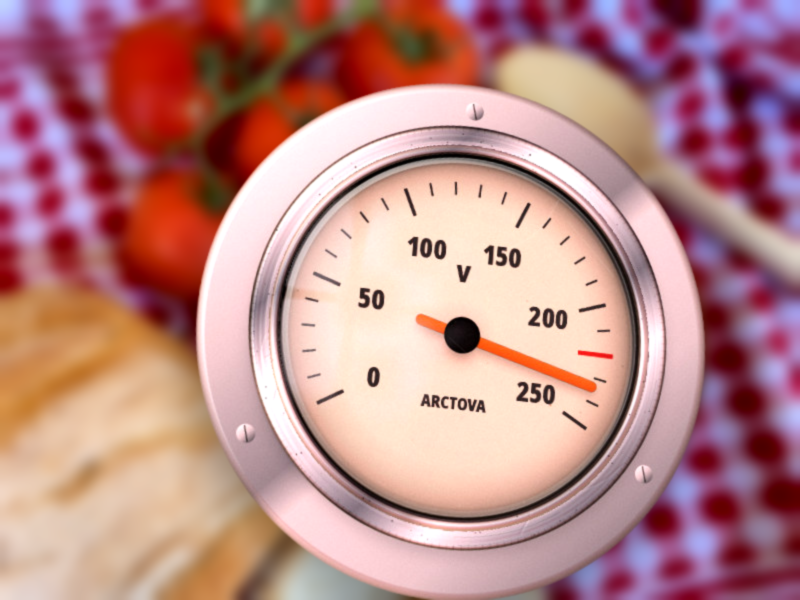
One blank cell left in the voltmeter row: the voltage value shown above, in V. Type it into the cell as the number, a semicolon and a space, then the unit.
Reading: 235; V
